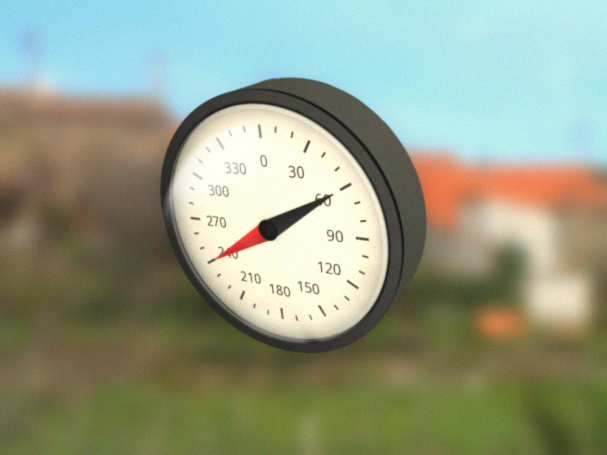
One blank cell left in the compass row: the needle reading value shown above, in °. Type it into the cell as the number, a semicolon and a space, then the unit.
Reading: 240; °
